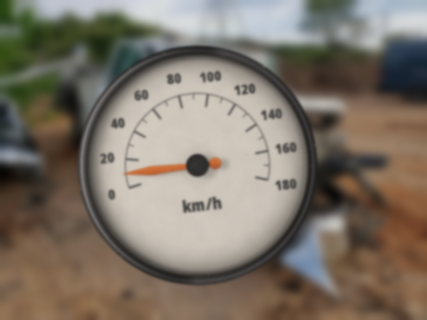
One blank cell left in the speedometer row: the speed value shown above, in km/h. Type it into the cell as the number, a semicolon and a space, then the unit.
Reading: 10; km/h
